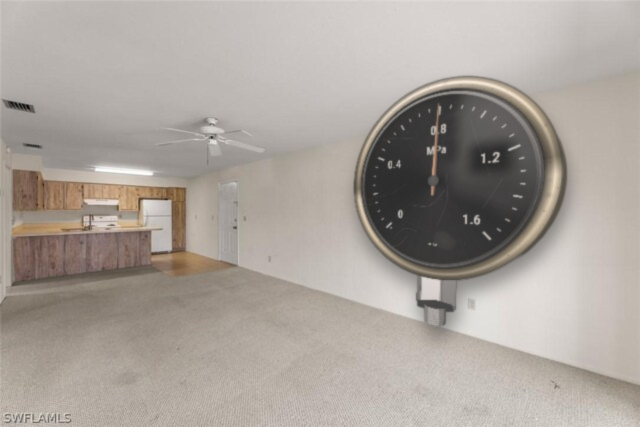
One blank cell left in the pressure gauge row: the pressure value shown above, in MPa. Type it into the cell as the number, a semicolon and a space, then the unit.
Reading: 0.8; MPa
